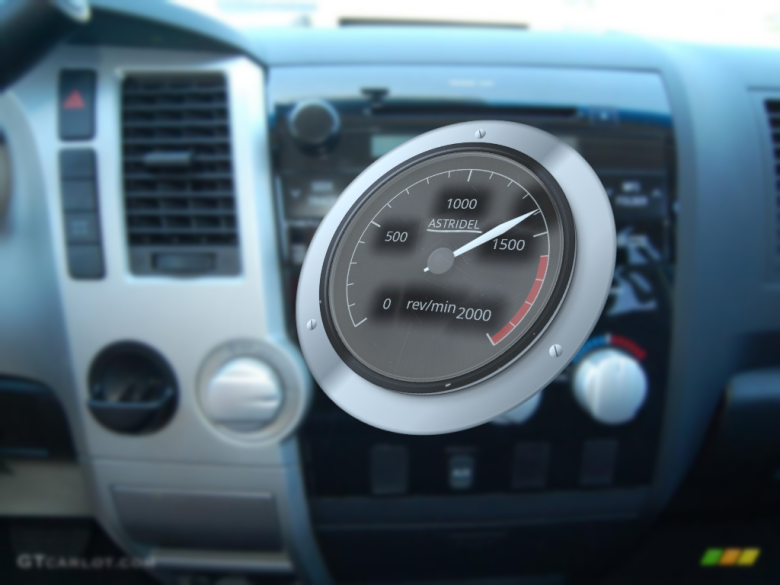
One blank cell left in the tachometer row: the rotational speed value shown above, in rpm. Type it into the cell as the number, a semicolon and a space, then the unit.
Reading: 1400; rpm
